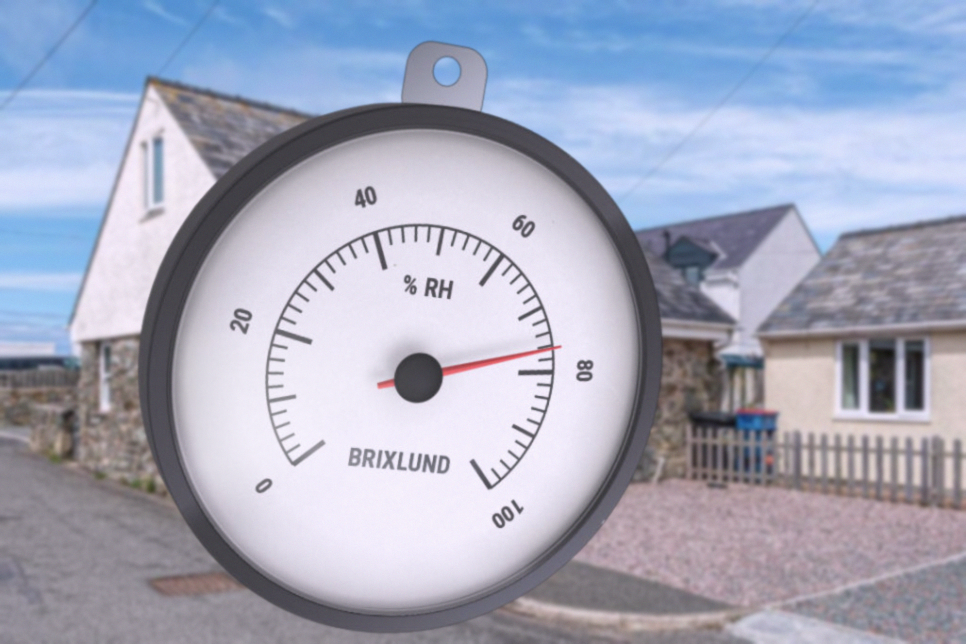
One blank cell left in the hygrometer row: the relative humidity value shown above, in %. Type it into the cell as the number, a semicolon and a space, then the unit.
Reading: 76; %
